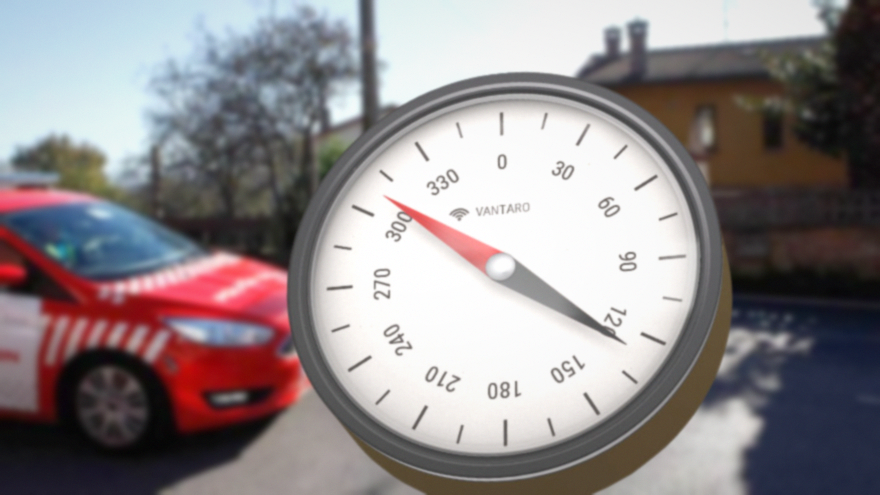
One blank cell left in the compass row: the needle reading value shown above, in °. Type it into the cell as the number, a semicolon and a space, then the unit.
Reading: 307.5; °
